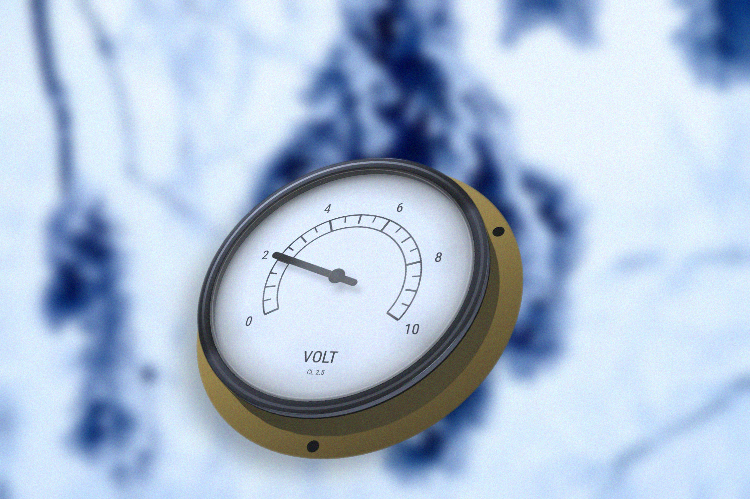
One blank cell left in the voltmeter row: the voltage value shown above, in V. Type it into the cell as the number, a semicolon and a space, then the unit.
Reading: 2; V
